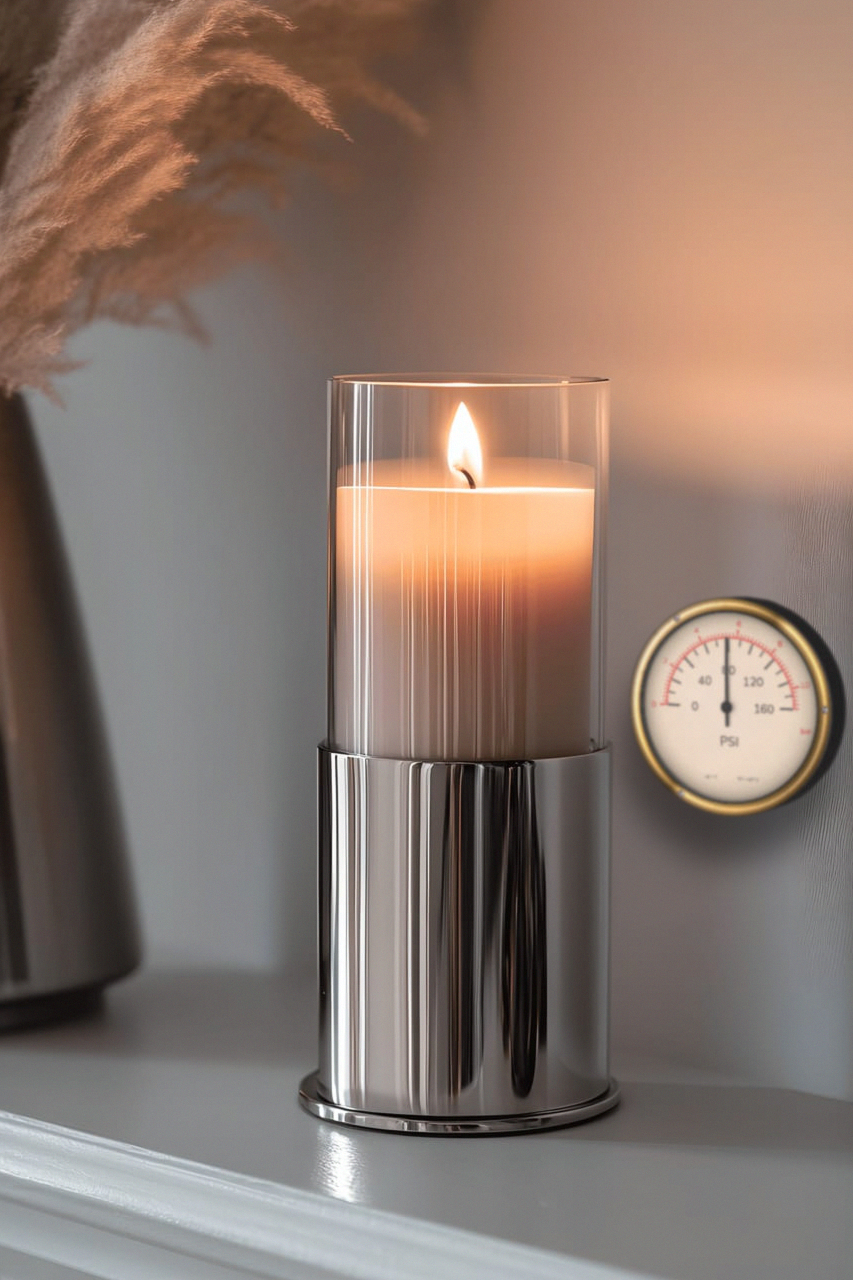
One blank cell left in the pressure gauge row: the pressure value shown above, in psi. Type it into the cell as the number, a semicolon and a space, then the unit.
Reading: 80; psi
